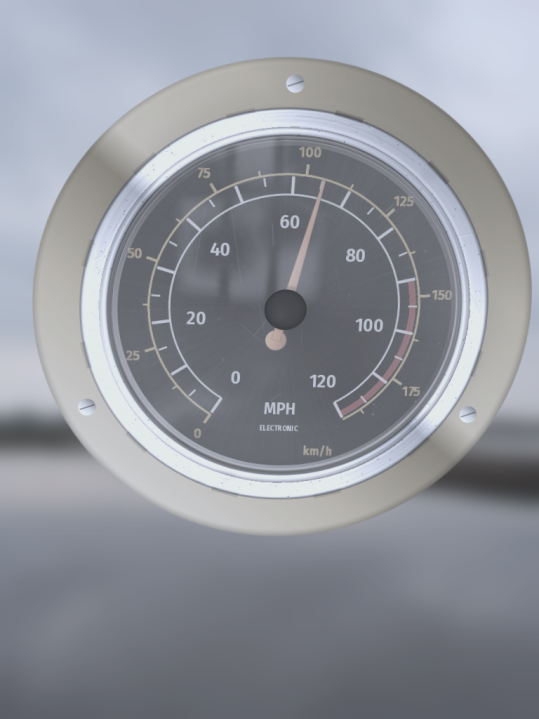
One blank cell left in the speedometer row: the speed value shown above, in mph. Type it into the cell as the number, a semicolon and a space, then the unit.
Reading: 65; mph
